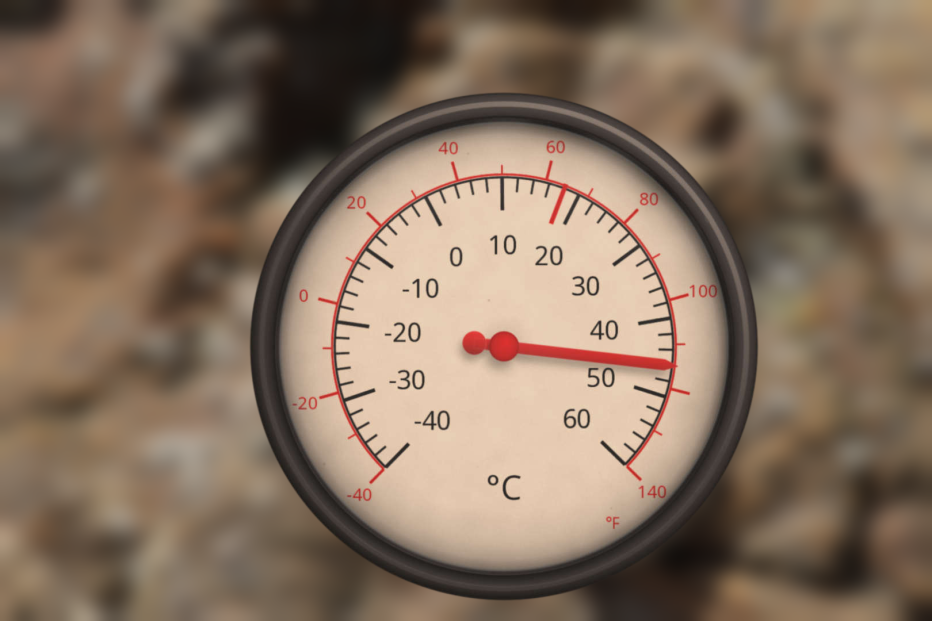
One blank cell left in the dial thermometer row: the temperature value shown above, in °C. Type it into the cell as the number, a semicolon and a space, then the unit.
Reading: 46; °C
